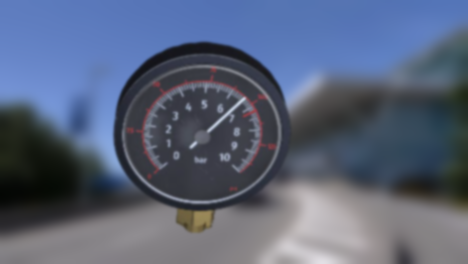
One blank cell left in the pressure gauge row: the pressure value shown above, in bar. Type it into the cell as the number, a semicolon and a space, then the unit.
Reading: 6.5; bar
